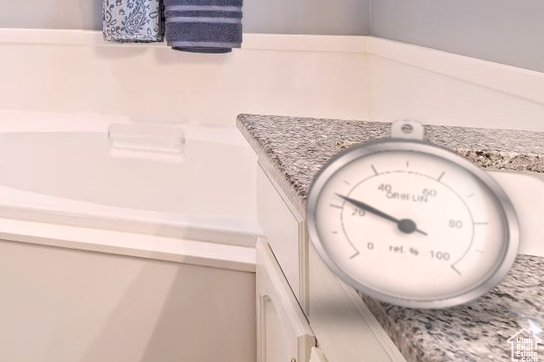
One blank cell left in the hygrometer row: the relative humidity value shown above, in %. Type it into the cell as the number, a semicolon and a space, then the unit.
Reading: 25; %
